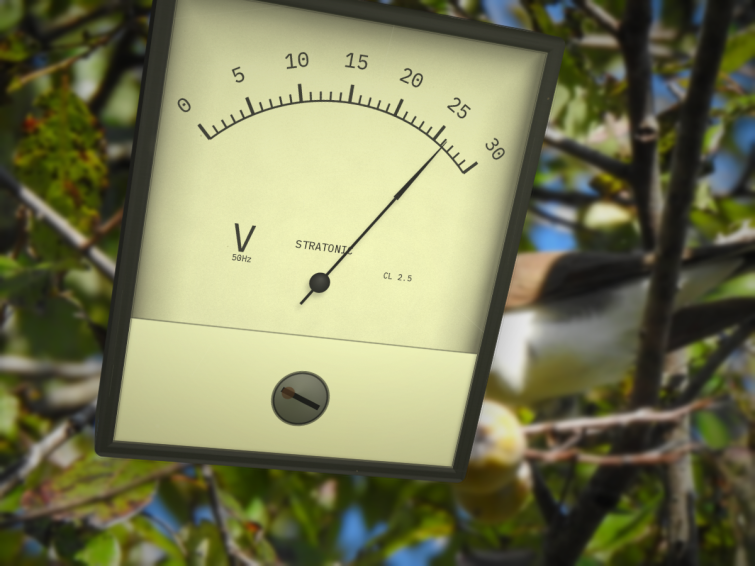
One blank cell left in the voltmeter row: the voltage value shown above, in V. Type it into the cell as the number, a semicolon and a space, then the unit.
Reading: 26; V
